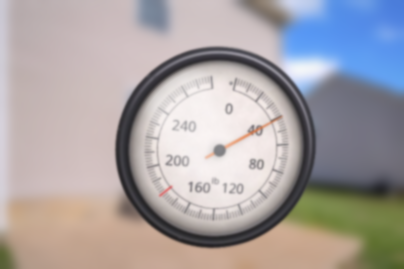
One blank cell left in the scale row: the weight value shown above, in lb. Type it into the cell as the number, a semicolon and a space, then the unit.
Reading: 40; lb
